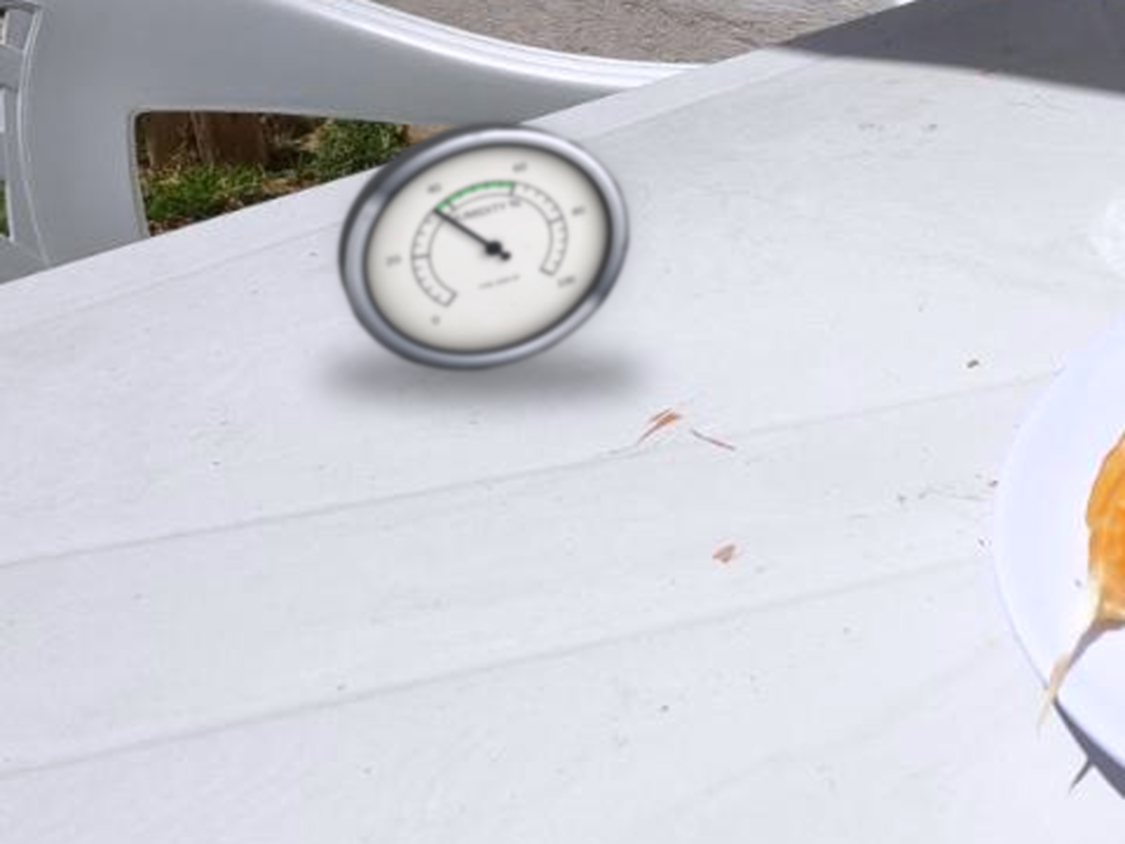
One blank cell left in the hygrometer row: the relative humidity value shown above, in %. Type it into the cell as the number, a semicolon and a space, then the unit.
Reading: 36; %
